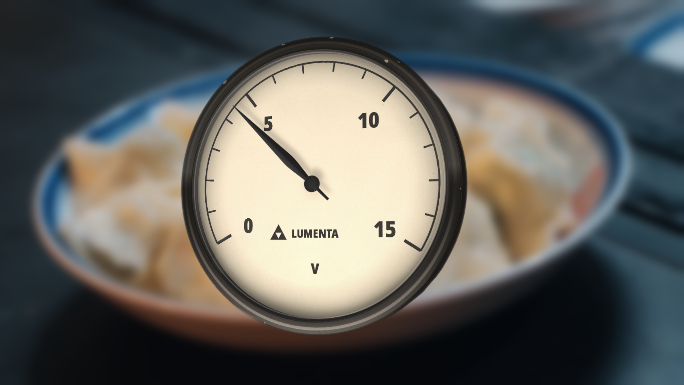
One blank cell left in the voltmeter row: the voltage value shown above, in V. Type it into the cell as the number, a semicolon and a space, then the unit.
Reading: 4.5; V
